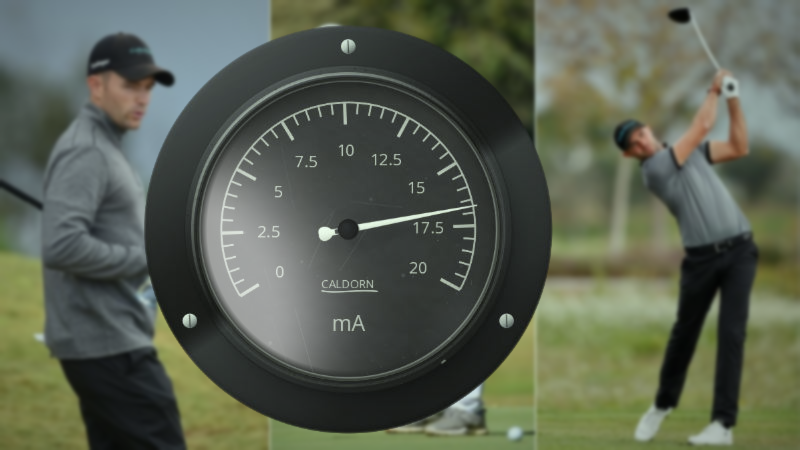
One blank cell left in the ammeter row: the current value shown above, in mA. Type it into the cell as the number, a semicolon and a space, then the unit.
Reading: 16.75; mA
